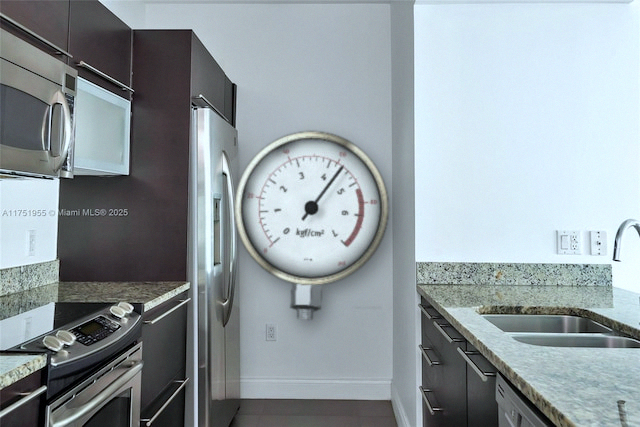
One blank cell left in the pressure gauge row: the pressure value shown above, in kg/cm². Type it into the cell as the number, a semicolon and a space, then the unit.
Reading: 4.4; kg/cm²
